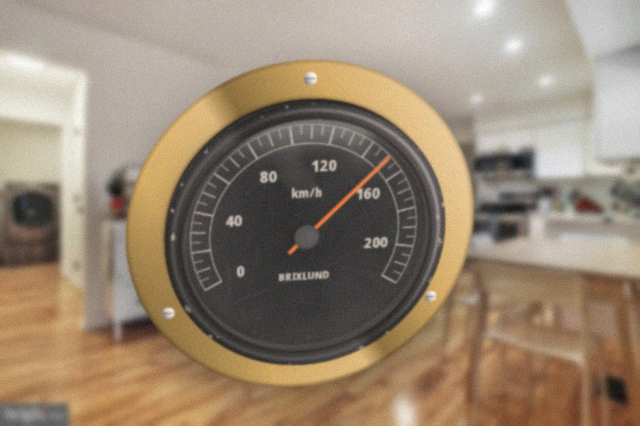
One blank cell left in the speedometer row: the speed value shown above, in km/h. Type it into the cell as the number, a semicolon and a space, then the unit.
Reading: 150; km/h
